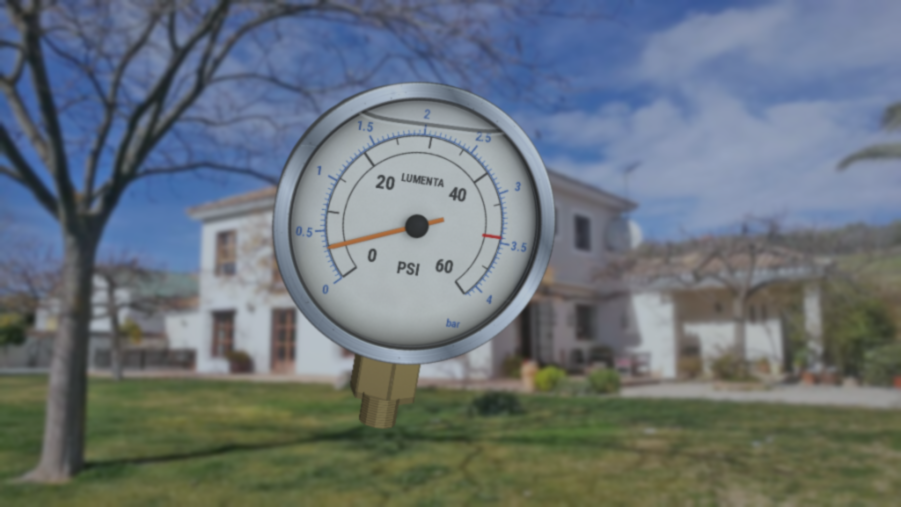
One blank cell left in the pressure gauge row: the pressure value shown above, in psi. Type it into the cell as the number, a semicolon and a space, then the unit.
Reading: 5; psi
